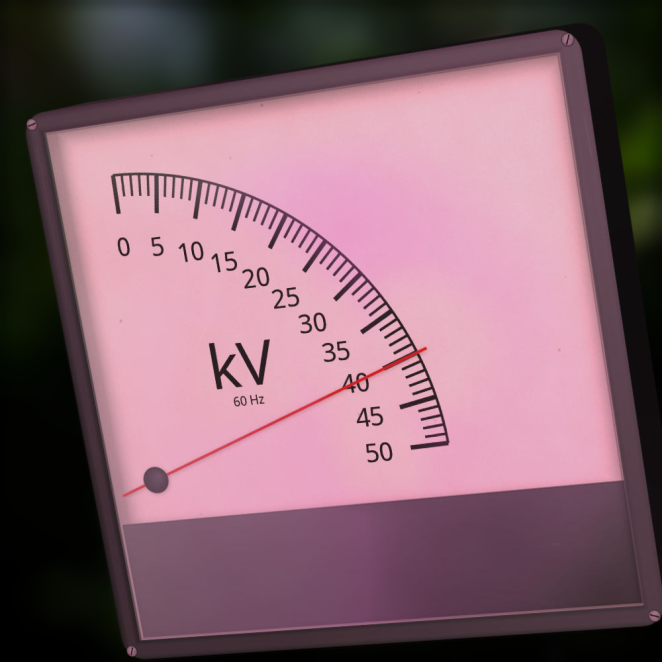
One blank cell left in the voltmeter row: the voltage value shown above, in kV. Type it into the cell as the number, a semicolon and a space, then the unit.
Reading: 40; kV
